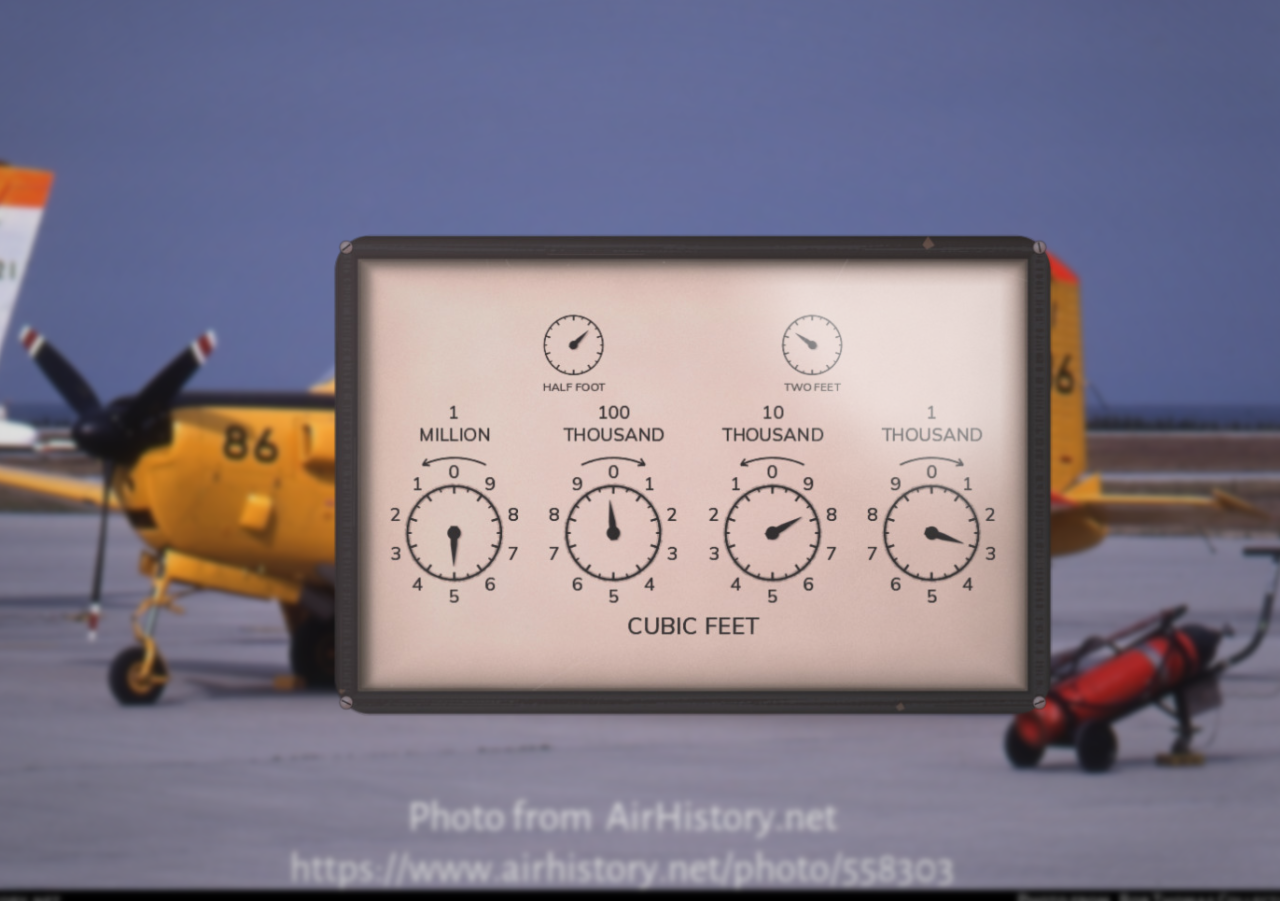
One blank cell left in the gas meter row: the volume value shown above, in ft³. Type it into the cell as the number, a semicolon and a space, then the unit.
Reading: 498300; ft³
